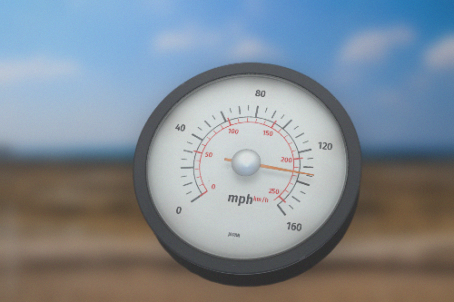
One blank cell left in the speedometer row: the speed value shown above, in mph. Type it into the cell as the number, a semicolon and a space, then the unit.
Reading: 135; mph
